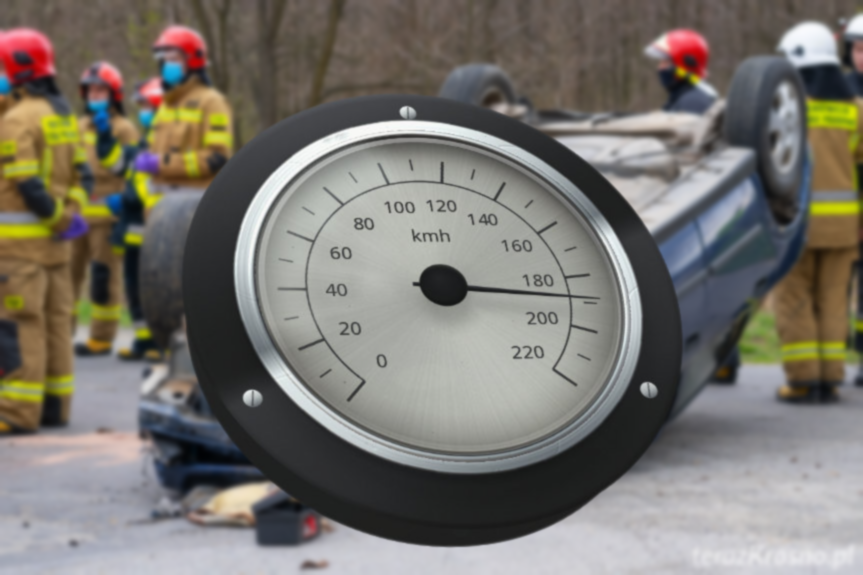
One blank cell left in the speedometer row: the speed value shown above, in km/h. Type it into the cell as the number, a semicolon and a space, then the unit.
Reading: 190; km/h
